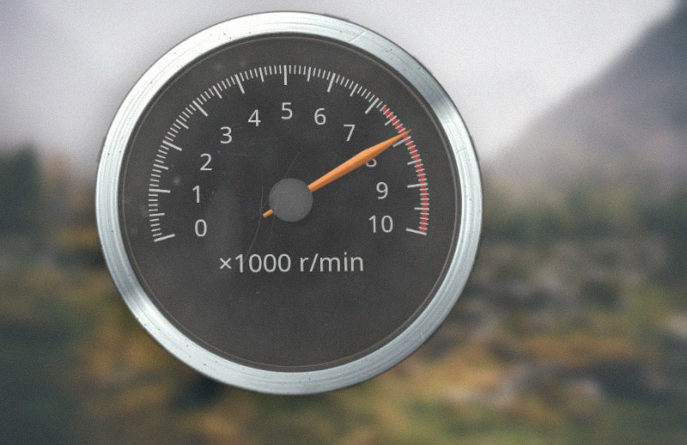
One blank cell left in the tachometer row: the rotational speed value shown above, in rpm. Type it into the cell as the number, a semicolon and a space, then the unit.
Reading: 7900; rpm
